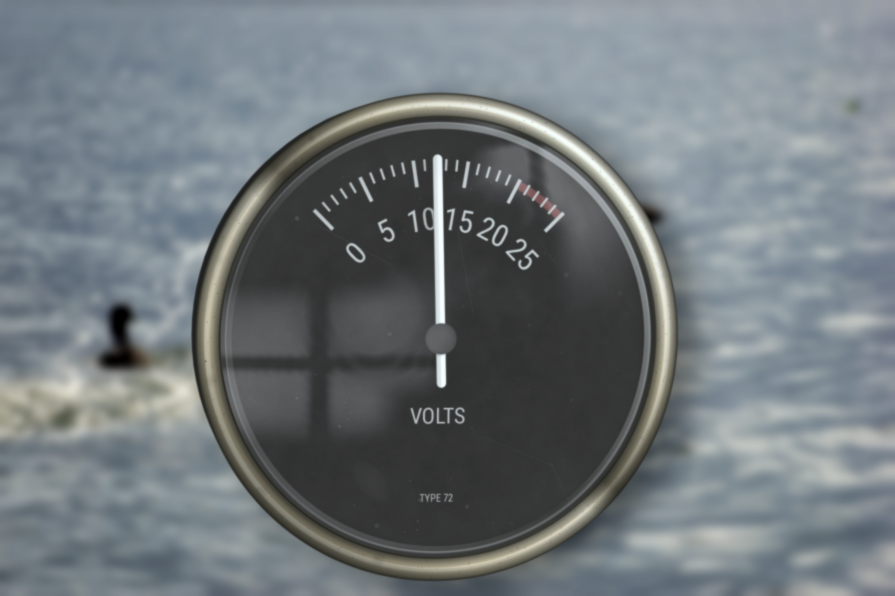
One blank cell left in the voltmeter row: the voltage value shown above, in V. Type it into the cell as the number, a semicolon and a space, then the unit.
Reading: 12; V
